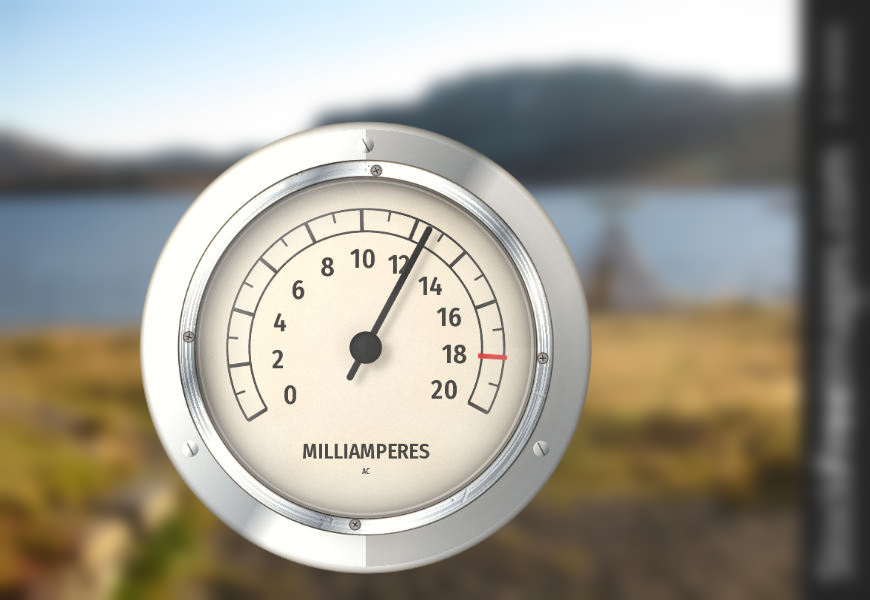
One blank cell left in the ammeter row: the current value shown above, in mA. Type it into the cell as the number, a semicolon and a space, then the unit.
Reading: 12.5; mA
